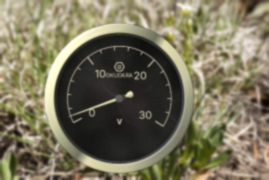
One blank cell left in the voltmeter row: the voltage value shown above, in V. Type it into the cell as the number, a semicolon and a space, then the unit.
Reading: 1; V
